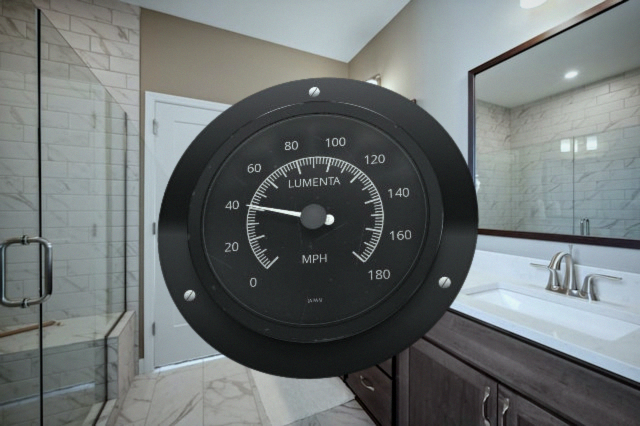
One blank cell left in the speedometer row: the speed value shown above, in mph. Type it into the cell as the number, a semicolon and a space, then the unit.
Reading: 40; mph
